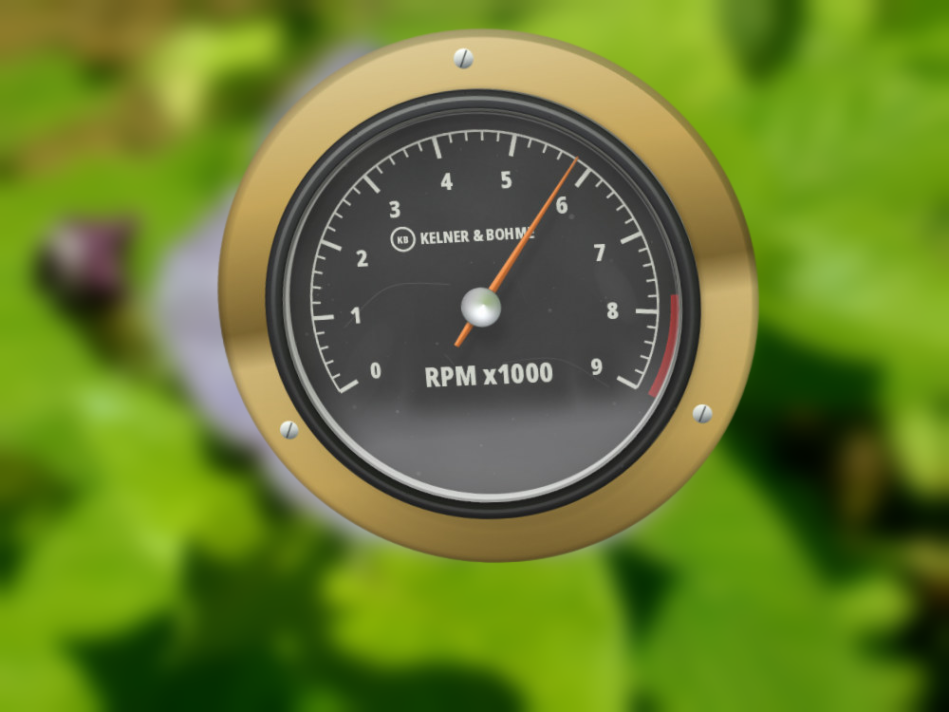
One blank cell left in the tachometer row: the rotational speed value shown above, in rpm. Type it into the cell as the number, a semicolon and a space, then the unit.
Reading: 5800; rpm
